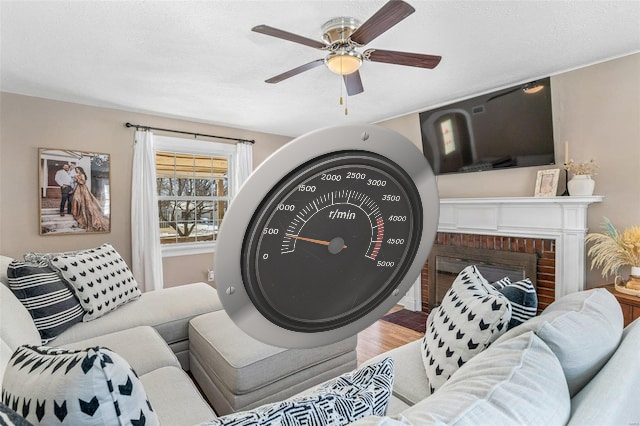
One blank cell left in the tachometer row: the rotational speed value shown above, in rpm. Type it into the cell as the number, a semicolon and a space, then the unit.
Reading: 500; rpm
